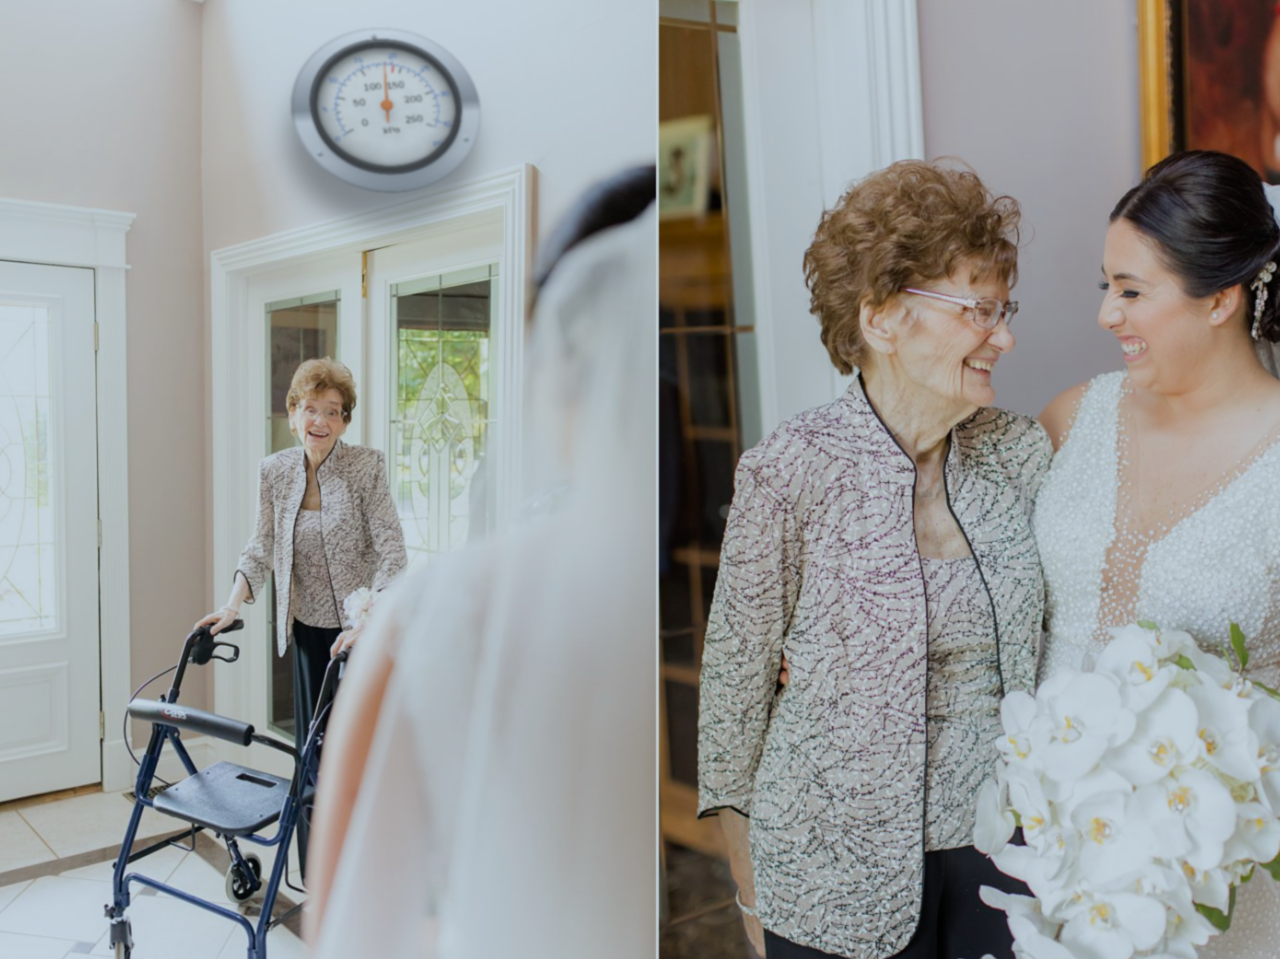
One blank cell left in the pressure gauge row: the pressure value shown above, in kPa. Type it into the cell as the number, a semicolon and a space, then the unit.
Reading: 130; kPa
